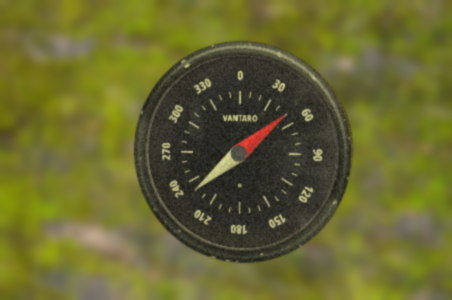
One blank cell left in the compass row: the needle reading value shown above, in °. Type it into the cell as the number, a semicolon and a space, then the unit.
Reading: 50; °
